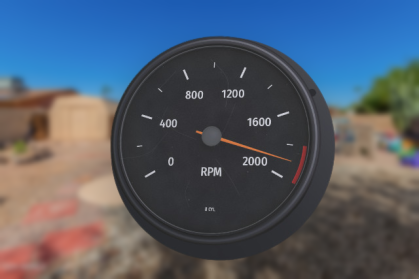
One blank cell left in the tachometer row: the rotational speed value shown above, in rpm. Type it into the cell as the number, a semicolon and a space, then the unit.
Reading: 1900; rpm
